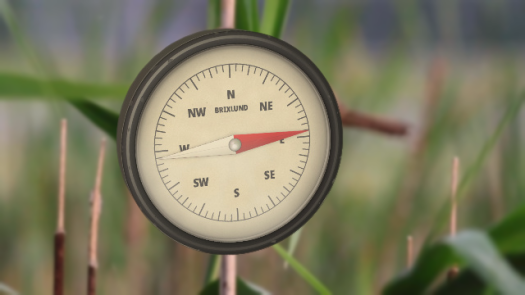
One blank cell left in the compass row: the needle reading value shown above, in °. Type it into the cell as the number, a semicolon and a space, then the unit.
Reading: 85; °
